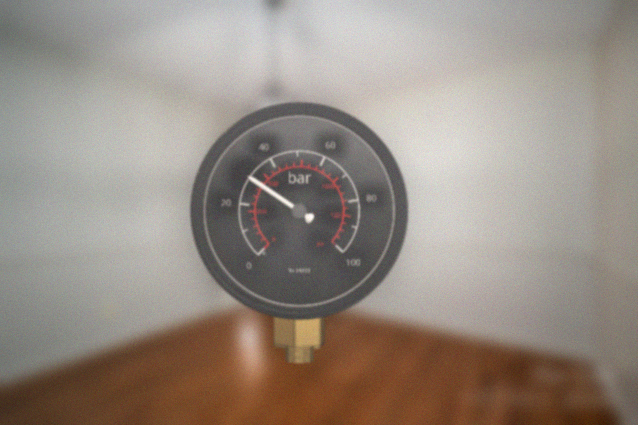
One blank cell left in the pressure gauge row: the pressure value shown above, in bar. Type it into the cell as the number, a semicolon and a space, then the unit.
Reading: 30; bar
